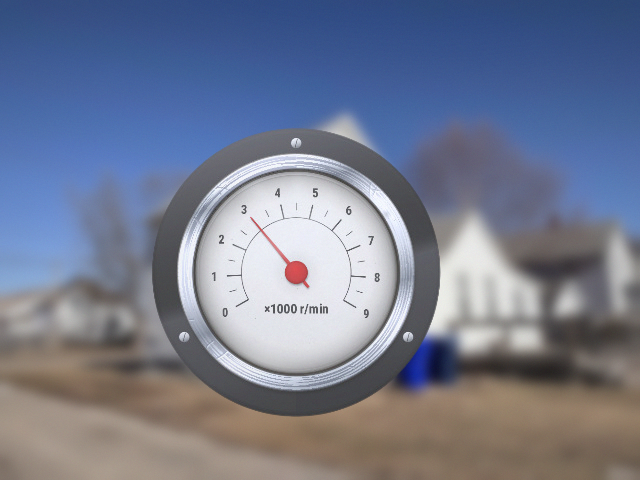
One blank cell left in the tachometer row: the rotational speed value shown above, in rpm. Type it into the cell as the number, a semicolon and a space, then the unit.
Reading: 3000; rpm
